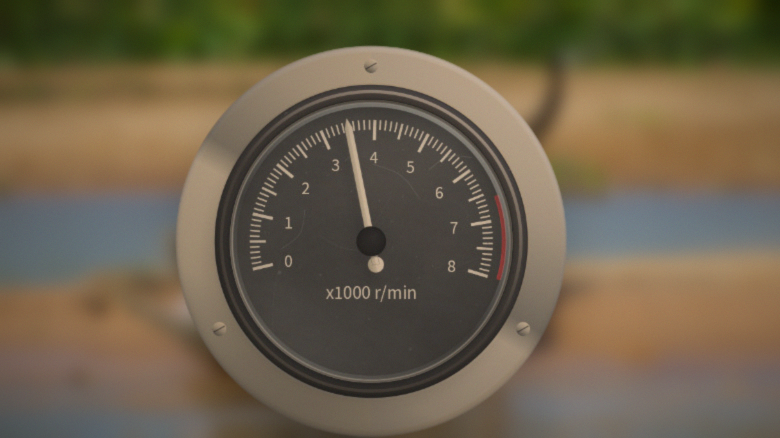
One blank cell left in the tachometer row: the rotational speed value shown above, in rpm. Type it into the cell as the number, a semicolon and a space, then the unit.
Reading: 3500; rpm
